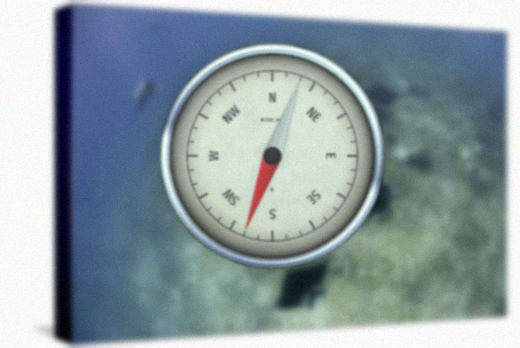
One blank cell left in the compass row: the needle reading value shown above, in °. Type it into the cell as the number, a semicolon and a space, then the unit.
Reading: 200; °
